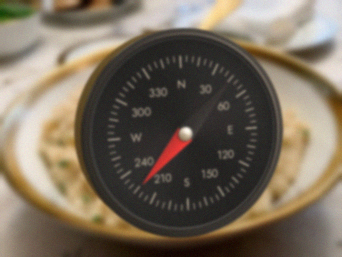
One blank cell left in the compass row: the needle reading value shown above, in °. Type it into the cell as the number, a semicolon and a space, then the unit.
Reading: 225; °
